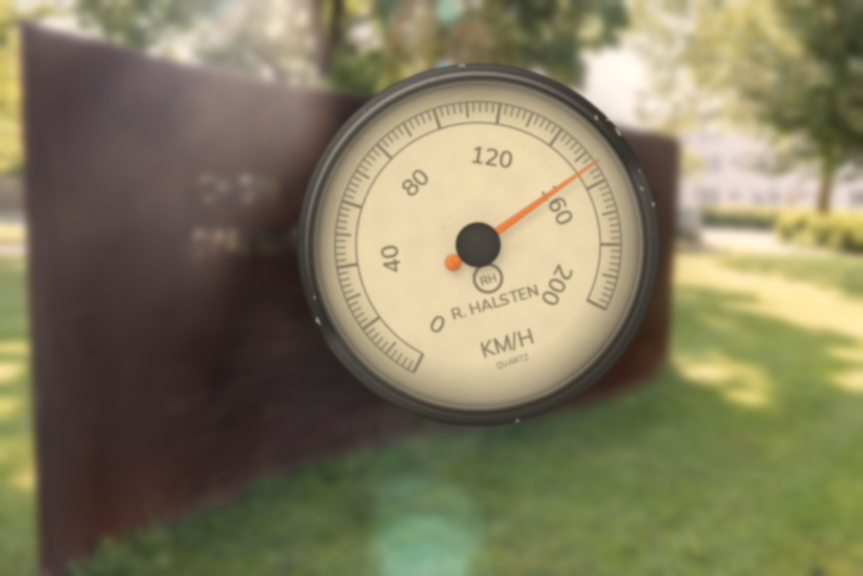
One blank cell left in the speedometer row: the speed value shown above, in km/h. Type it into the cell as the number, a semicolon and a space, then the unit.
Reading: 154; km/h
